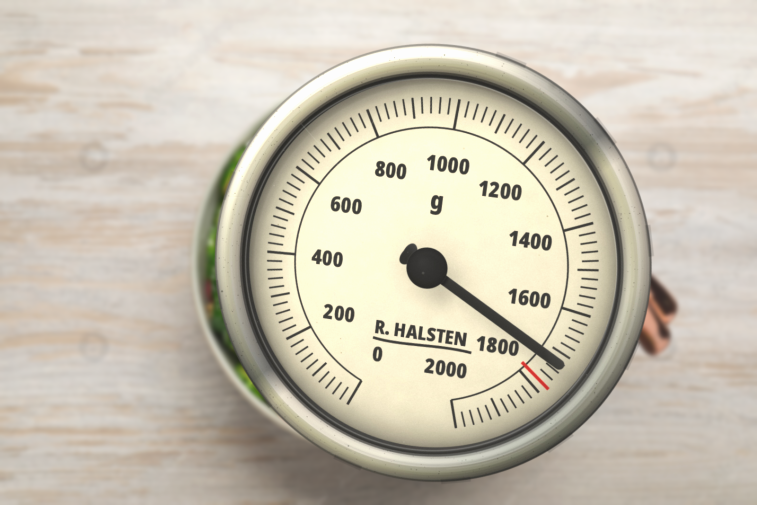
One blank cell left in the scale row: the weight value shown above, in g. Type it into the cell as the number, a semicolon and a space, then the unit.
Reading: 1720; g
